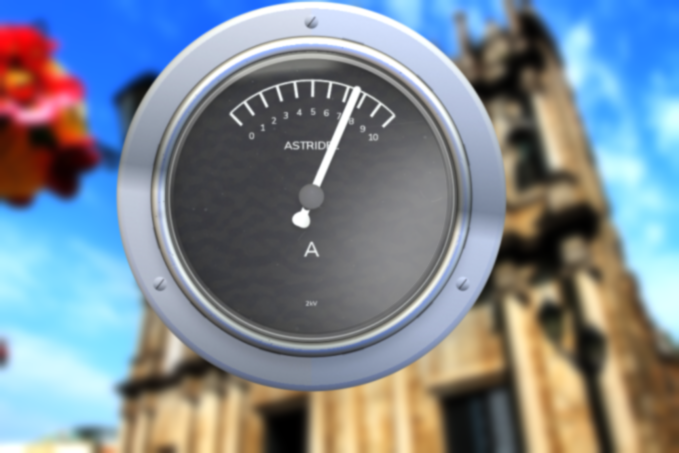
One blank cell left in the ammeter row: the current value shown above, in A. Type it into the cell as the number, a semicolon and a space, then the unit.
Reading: 7.5; A
